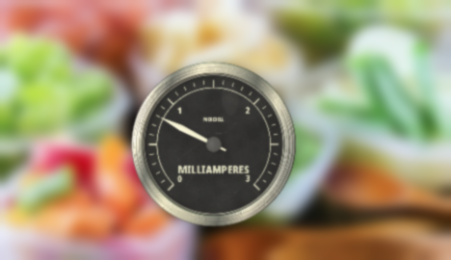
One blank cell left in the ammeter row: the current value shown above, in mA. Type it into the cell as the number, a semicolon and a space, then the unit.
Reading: 0.8; mA
